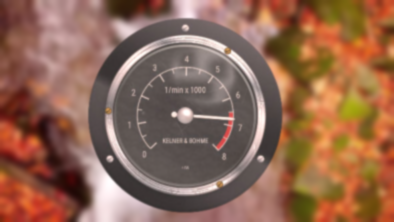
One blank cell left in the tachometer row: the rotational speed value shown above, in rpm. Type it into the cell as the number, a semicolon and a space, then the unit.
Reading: 6750; rpm
